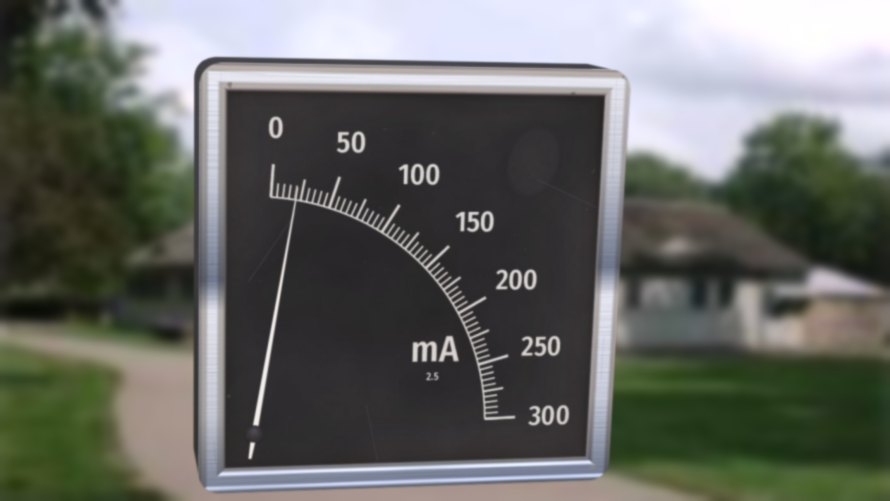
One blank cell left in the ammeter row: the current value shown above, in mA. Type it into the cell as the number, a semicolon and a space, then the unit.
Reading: 20; mA
